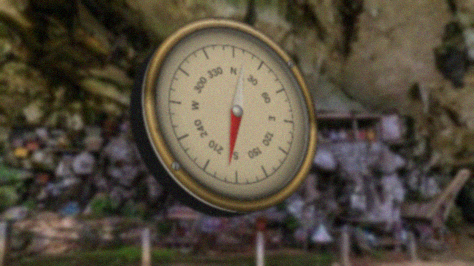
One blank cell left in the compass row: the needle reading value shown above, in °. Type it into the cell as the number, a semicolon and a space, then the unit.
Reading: 190; °
